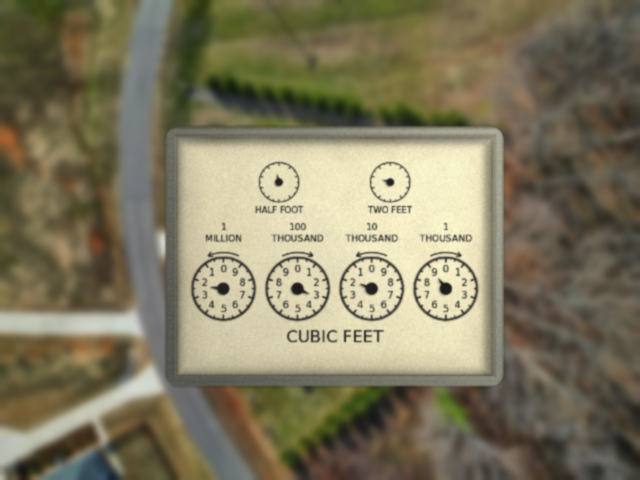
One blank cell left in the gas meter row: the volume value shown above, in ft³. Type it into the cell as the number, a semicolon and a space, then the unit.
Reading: 231900; ft³
